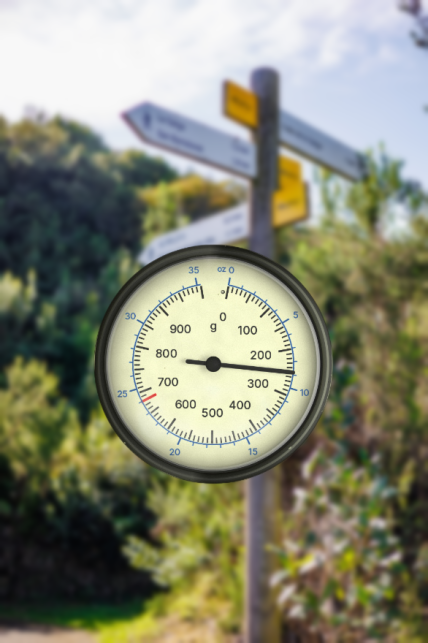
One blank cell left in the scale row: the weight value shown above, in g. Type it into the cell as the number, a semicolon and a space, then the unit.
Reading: 250; g
